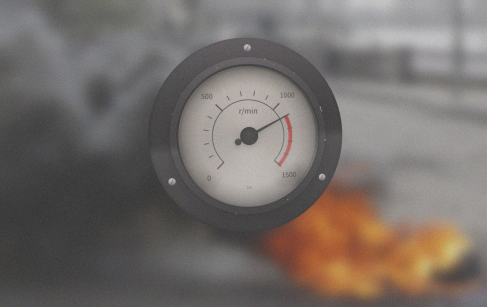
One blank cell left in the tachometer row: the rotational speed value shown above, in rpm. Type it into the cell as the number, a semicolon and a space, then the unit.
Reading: 1100; rpm
